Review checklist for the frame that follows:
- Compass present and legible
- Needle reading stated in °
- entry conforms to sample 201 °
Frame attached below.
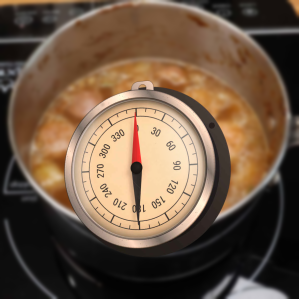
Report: 0 °
